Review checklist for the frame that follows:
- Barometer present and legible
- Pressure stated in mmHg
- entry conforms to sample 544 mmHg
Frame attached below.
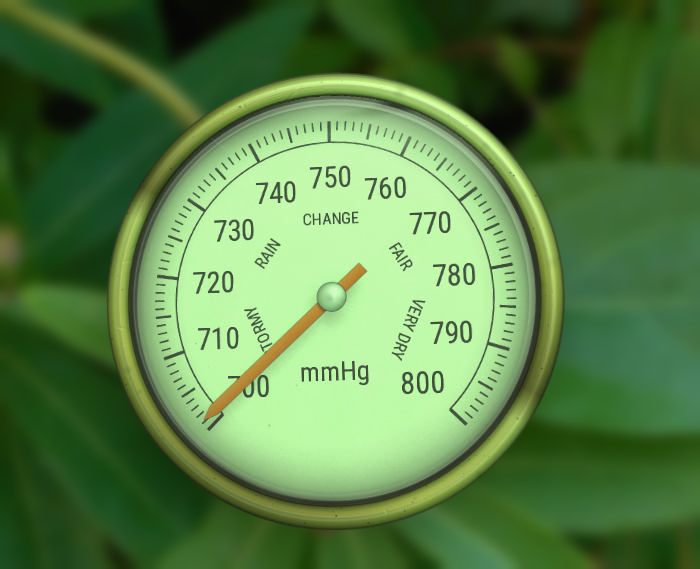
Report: 701 mmHg
